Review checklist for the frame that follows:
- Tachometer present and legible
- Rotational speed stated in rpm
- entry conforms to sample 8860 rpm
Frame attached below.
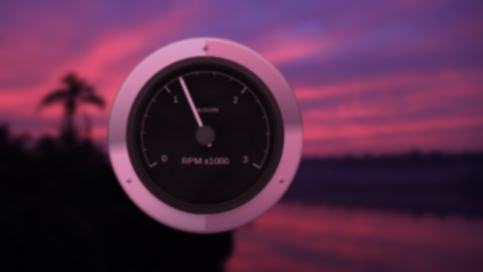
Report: 1200 rpm
